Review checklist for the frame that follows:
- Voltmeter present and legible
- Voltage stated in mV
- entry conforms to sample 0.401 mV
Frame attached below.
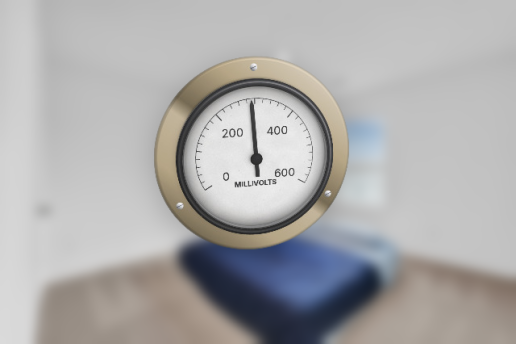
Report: 290 mV
